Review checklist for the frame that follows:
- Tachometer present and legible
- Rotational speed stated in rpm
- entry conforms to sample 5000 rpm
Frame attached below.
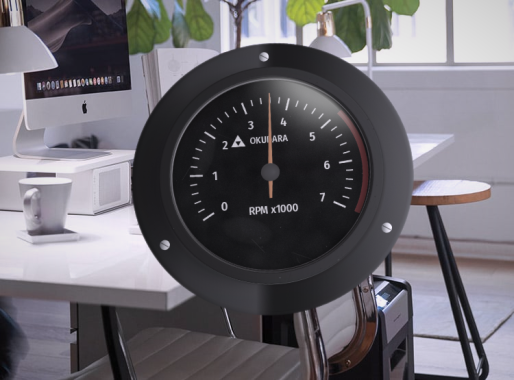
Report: 3600 rpm
